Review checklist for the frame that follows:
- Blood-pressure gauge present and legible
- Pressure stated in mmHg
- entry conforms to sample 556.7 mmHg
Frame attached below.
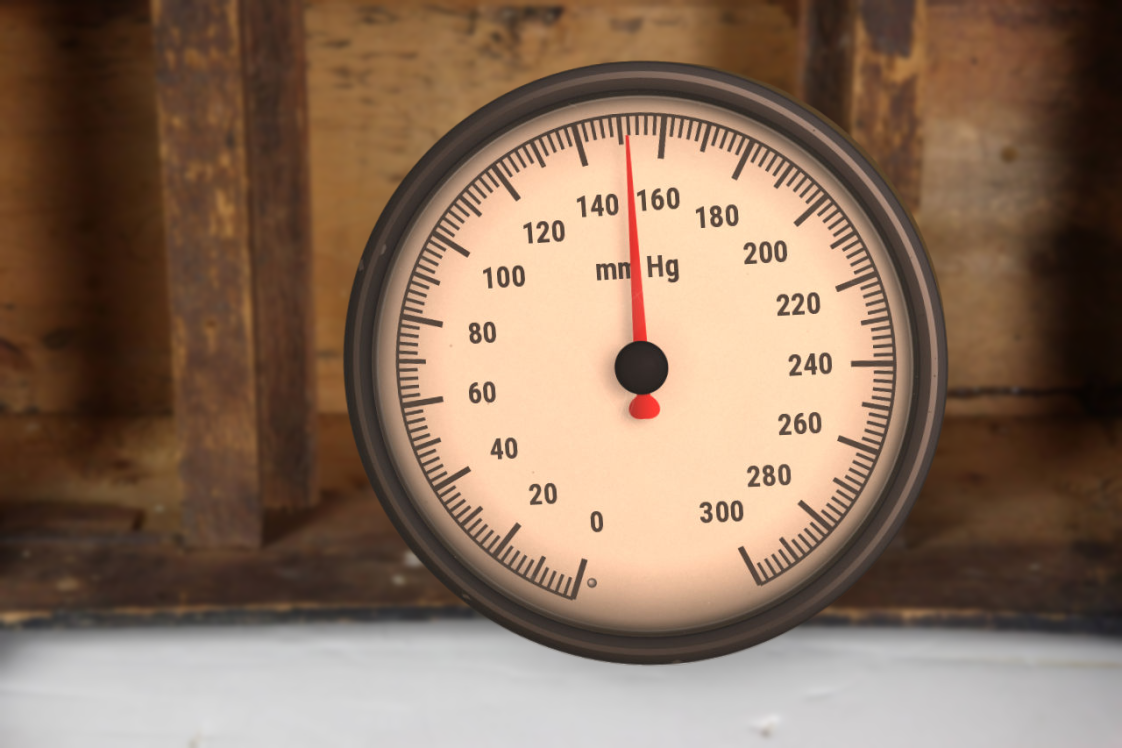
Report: 152 mmHg
